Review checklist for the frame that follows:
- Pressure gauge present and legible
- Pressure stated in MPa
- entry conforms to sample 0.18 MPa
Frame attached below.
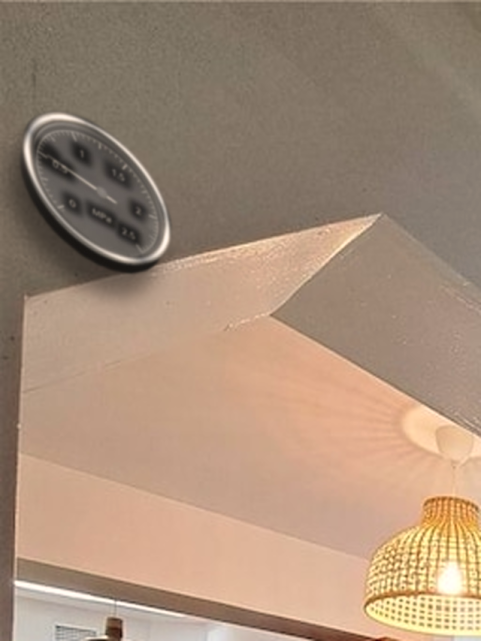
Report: 0.5 MPa
